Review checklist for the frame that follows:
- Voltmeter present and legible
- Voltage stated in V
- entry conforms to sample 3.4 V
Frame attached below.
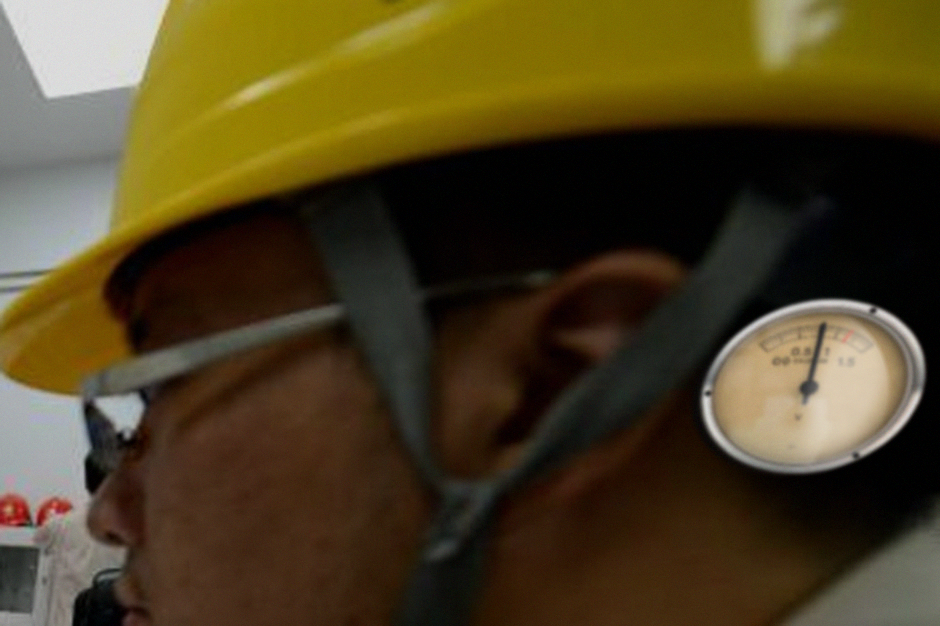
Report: 0.75 V
